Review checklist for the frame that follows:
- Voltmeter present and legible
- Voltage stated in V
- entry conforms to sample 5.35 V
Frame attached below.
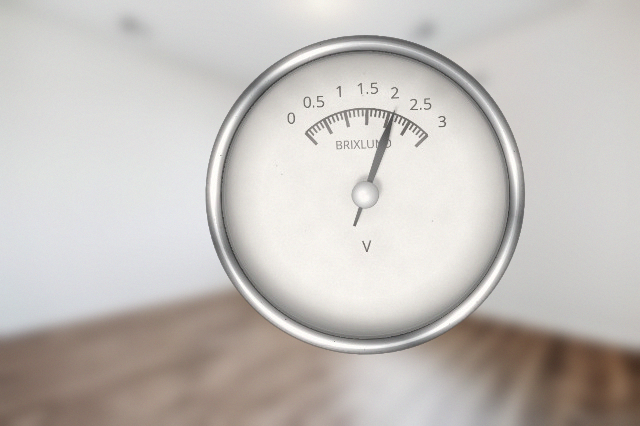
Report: 2.1 V
